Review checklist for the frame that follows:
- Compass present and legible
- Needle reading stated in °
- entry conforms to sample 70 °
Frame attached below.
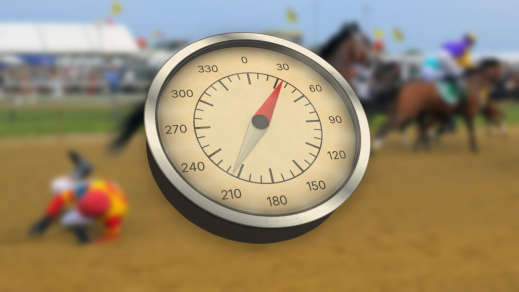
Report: 35 °
